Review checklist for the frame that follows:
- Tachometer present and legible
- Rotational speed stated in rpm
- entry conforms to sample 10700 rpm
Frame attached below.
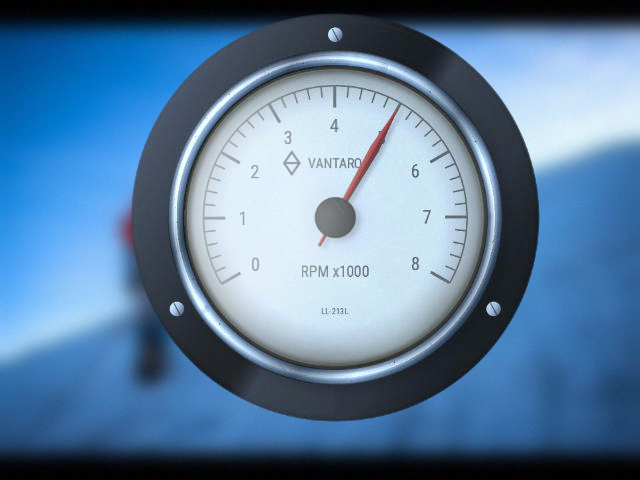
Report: 5000 rpm
